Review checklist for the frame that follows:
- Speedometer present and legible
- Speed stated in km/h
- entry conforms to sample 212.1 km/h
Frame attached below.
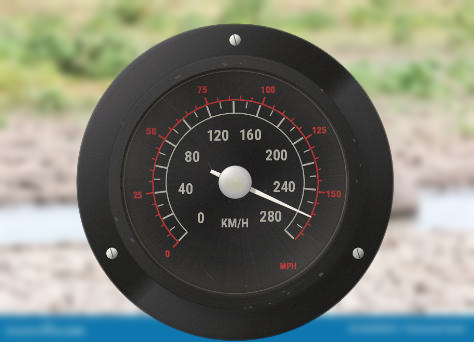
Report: 260 km/h
